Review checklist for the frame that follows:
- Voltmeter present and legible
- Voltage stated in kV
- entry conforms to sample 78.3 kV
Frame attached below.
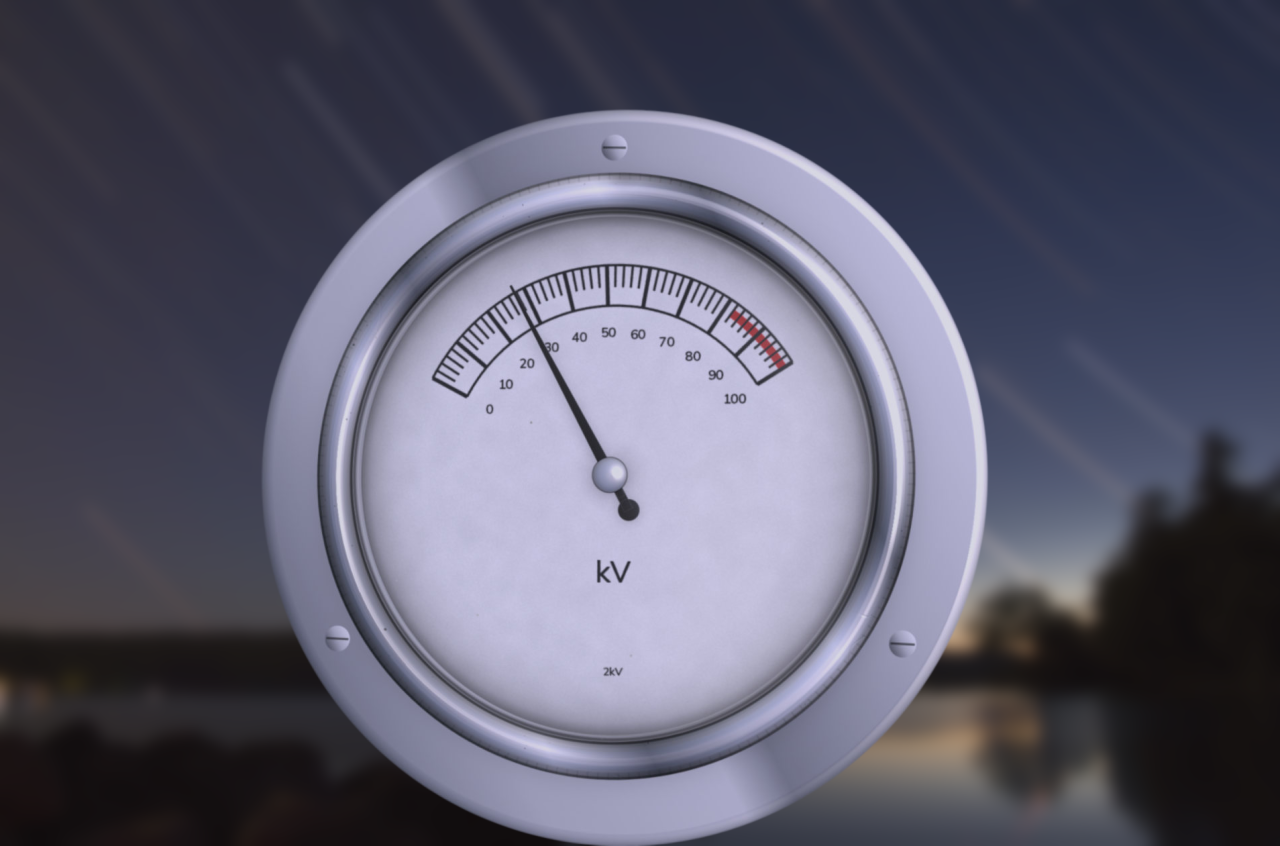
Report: 28 kV
